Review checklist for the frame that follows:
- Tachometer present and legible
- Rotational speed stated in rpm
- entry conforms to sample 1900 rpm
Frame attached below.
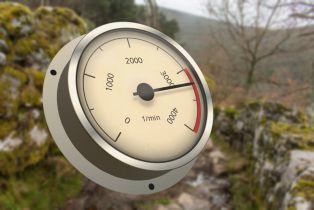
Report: 3250 rpm
